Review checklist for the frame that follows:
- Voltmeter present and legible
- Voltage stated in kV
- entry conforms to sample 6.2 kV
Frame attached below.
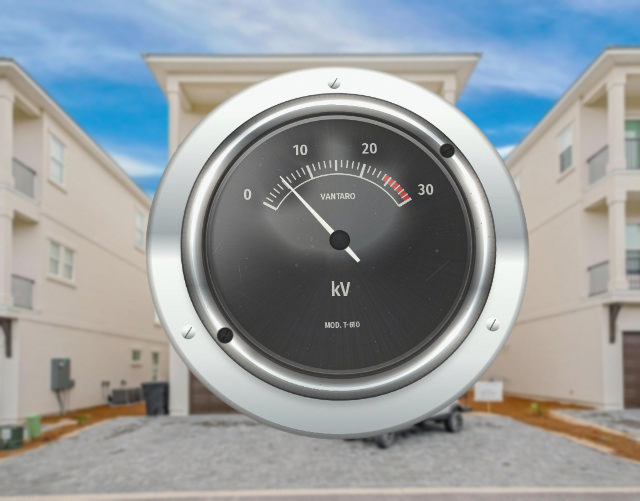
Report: 5 kV
